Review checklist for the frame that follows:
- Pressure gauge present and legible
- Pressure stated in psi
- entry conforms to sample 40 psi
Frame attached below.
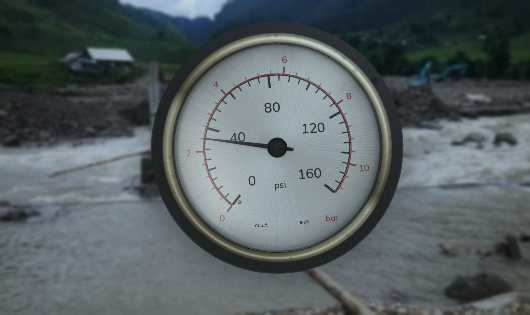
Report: 35 psi
